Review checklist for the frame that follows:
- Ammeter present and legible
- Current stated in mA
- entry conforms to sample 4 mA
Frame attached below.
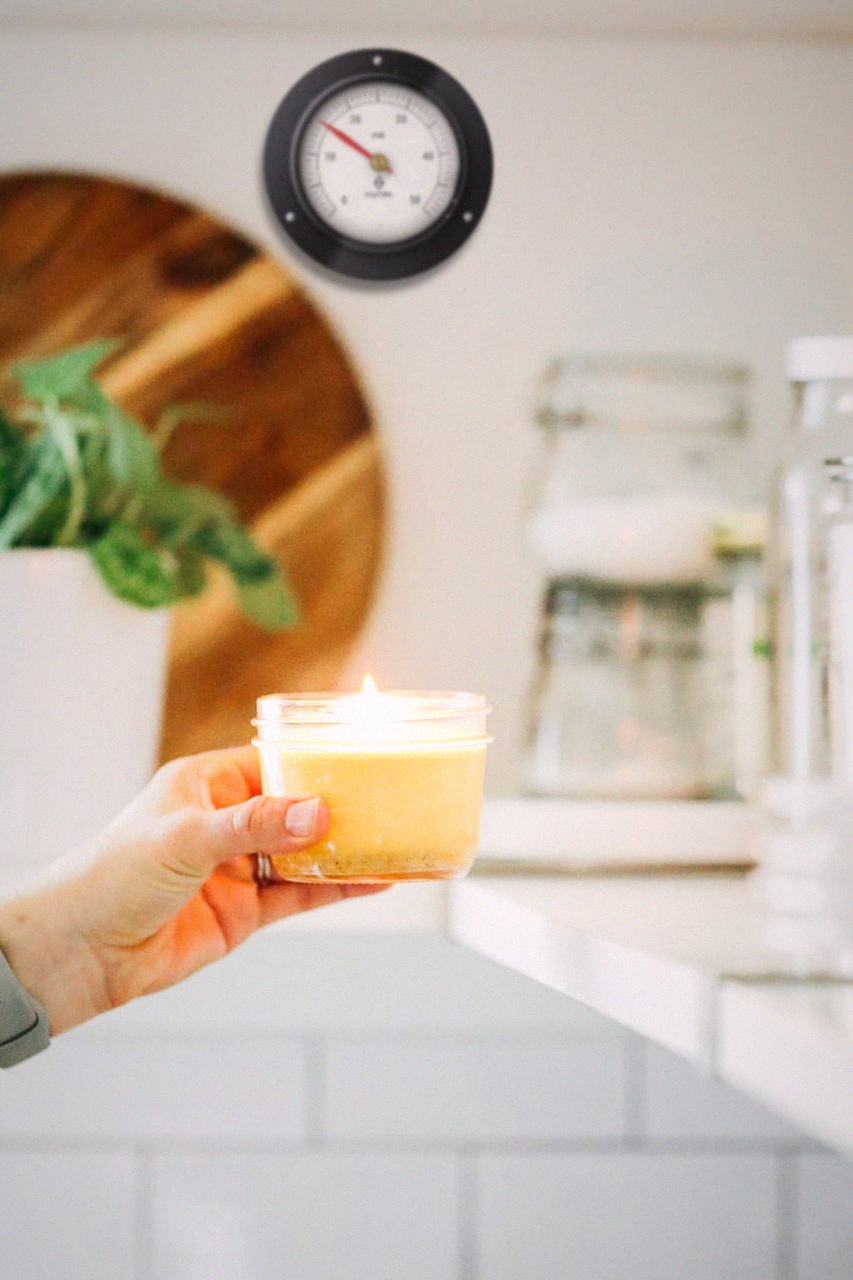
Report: 15 mA
